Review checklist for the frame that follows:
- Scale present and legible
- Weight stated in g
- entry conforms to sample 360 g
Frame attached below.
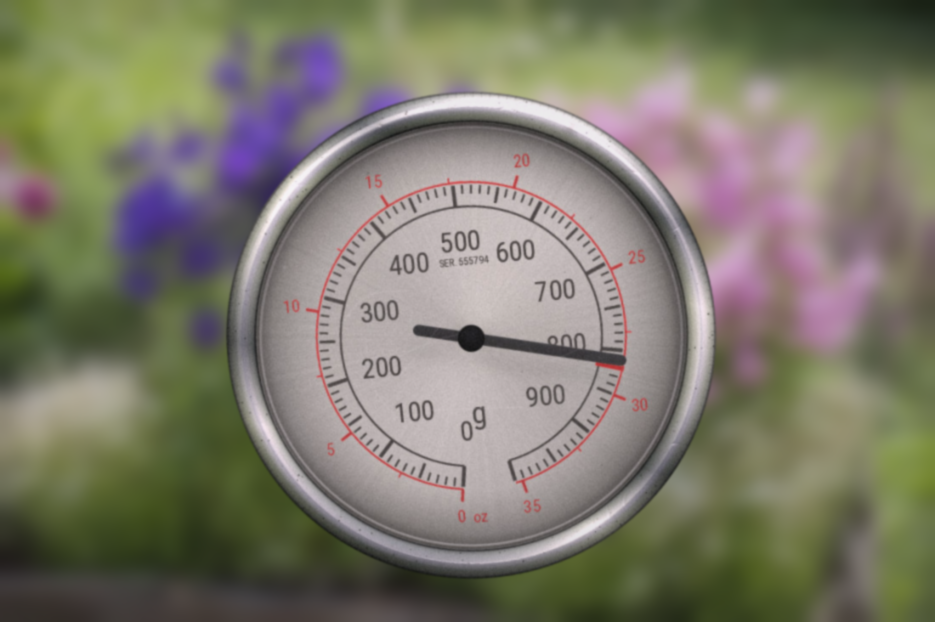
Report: 810 g
